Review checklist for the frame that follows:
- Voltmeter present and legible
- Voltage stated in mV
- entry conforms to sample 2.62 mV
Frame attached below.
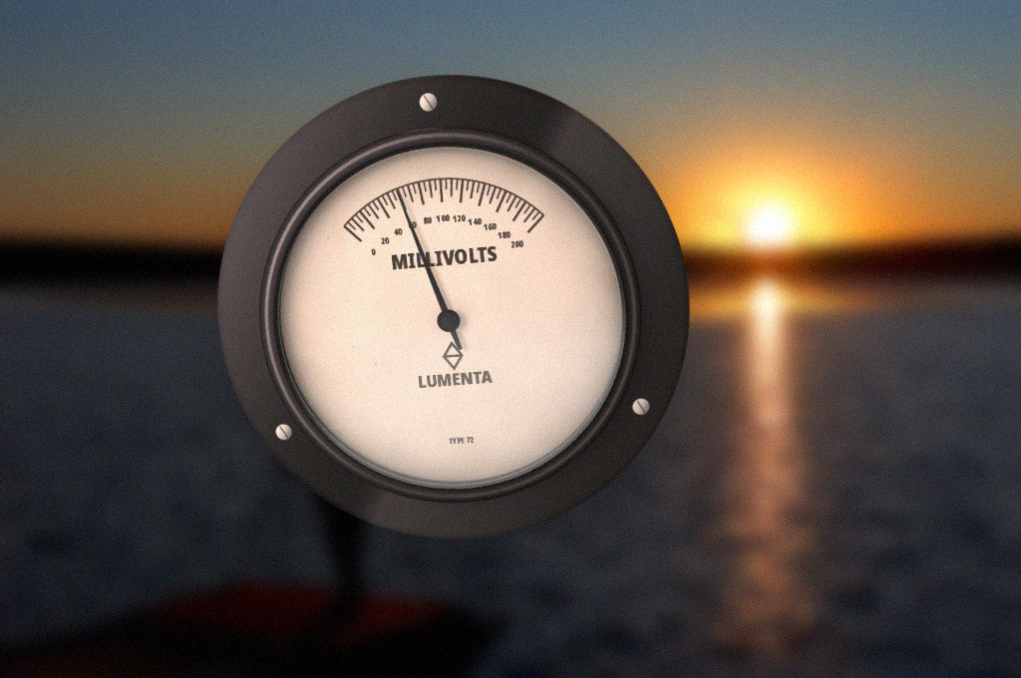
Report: 60 mV
